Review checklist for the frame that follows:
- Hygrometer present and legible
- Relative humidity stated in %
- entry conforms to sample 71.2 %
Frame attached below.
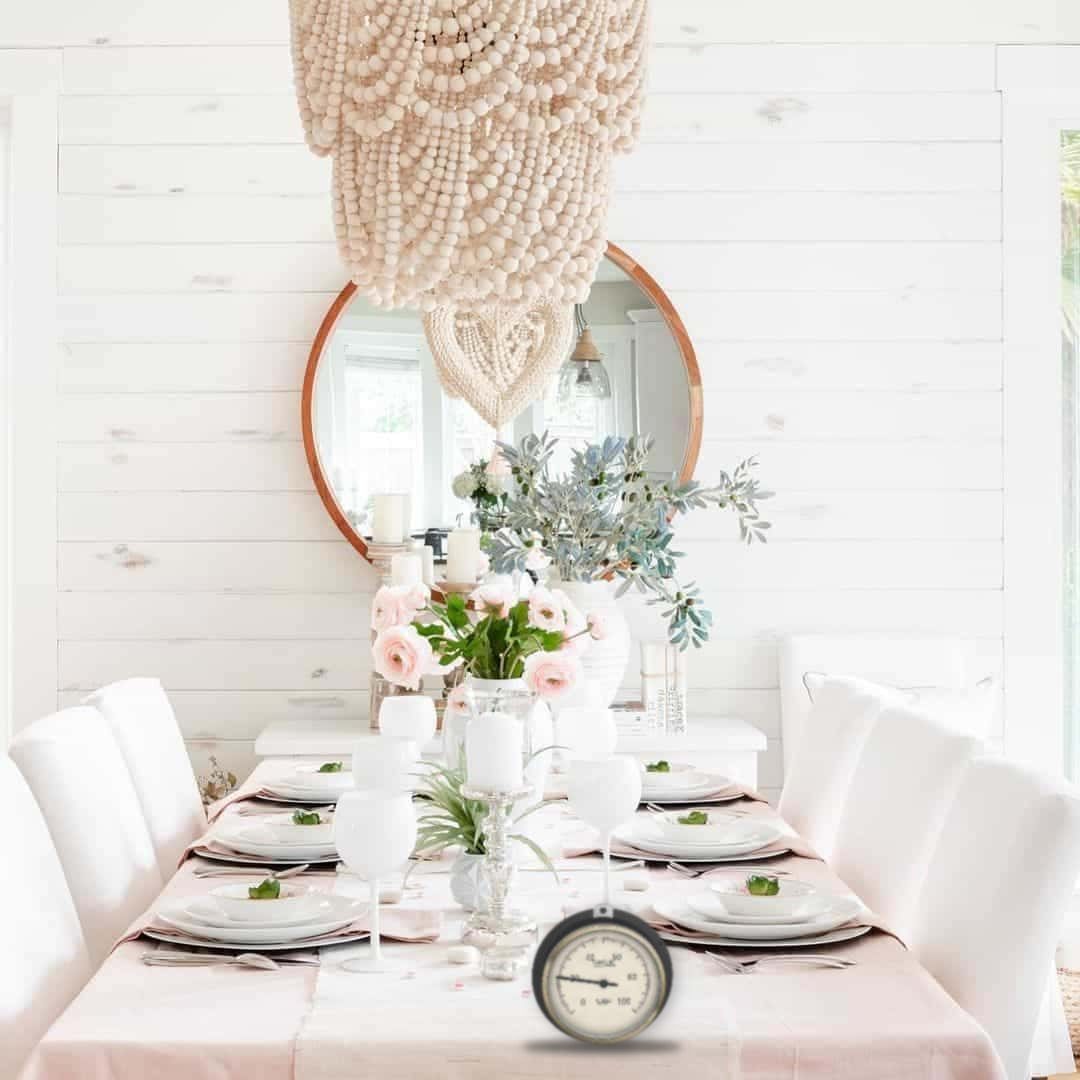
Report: 20 %
